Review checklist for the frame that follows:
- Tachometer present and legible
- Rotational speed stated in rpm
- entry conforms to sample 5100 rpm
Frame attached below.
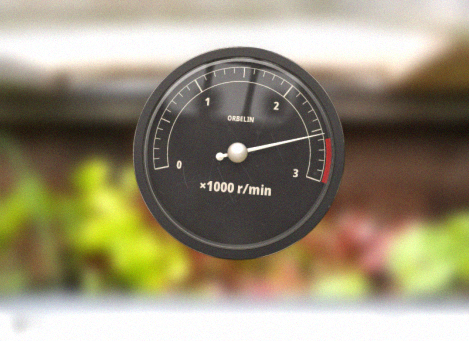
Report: 2550 rpm
